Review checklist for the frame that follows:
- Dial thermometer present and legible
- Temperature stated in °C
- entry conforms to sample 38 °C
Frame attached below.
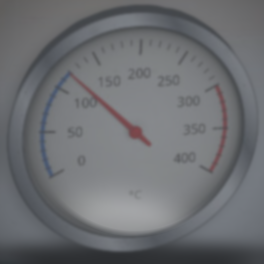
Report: 120 °C
